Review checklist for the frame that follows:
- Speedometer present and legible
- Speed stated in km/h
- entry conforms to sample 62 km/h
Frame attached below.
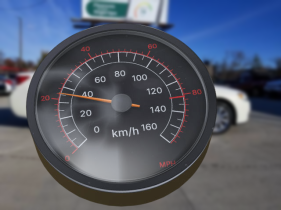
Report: 35 km/h
